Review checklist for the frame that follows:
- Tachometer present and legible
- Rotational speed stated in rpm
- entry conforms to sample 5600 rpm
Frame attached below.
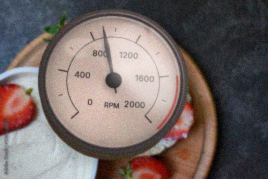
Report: 900 rpm
